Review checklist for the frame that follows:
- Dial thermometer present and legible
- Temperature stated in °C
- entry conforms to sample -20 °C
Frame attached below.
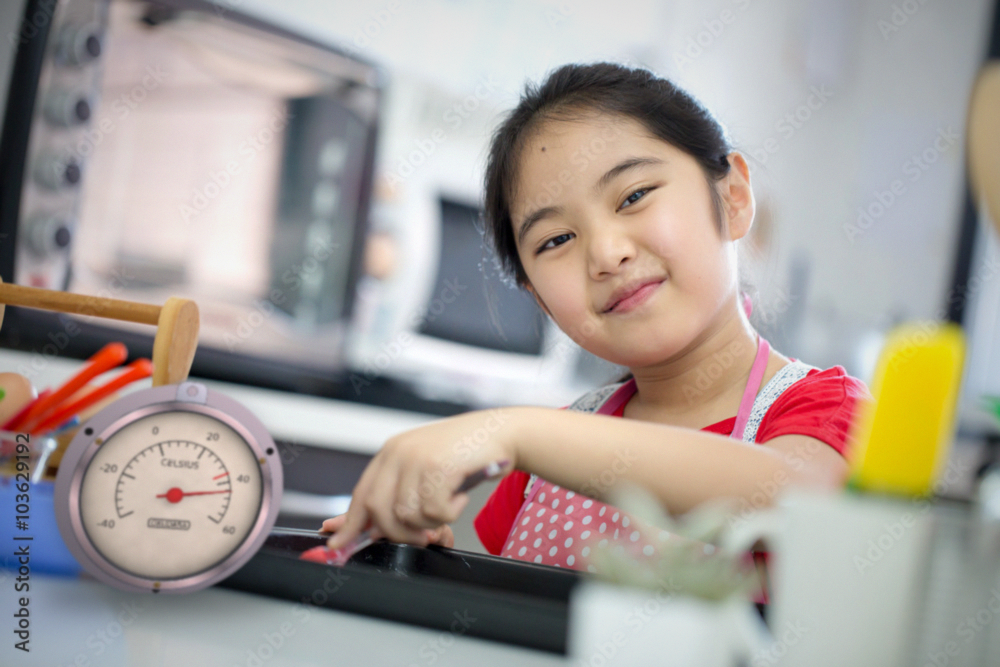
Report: 44 °C
